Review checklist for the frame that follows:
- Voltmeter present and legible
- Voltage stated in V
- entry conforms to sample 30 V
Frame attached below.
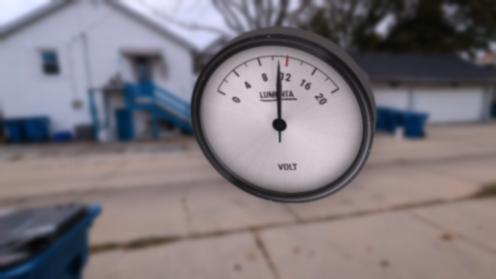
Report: 11 V
